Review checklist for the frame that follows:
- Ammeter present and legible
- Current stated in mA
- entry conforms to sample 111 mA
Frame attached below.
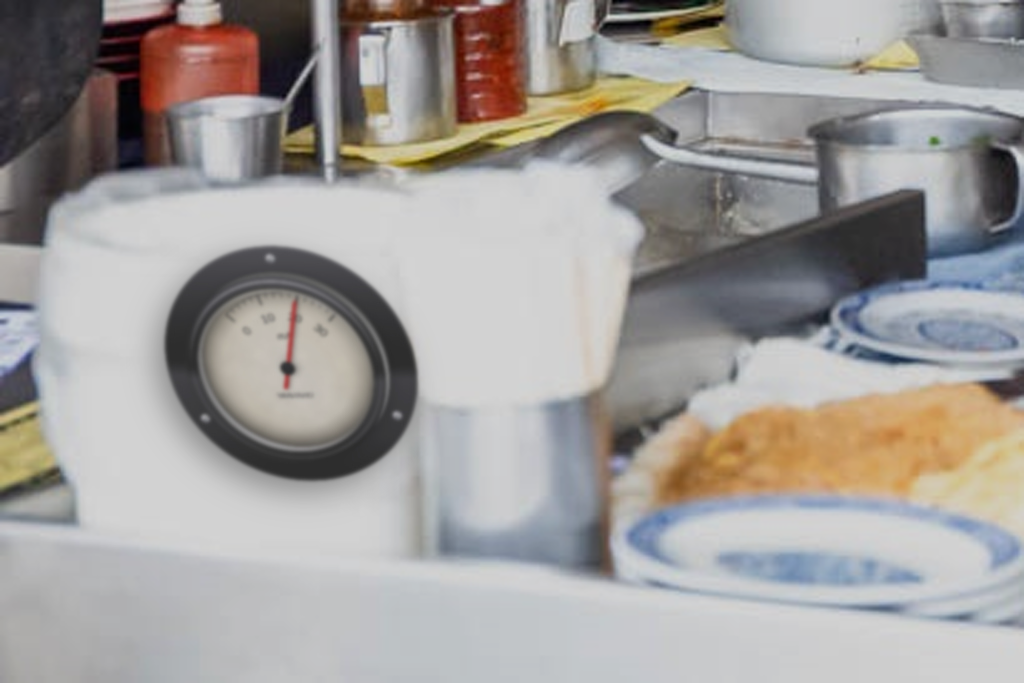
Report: 20 mA
